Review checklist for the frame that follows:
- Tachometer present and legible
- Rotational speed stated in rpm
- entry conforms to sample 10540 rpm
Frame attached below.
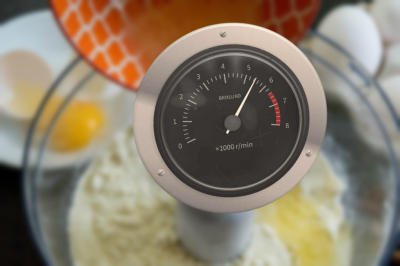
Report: 5400 rpm
